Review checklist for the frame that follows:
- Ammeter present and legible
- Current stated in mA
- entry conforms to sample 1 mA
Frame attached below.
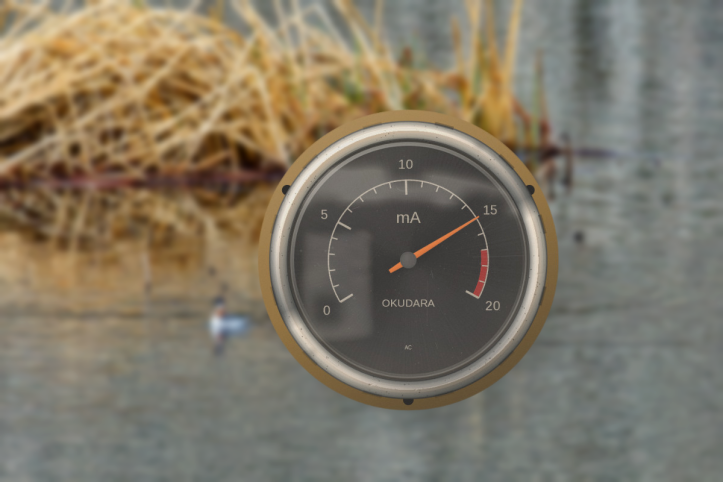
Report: 15 mA
